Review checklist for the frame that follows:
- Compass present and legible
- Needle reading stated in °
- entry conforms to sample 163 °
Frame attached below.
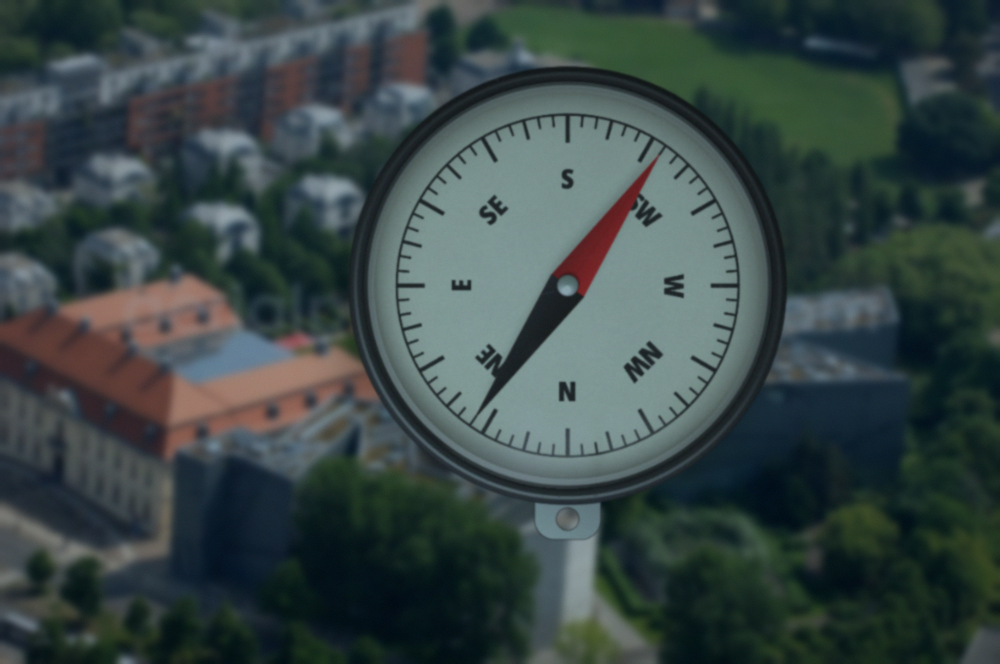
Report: 215 °
